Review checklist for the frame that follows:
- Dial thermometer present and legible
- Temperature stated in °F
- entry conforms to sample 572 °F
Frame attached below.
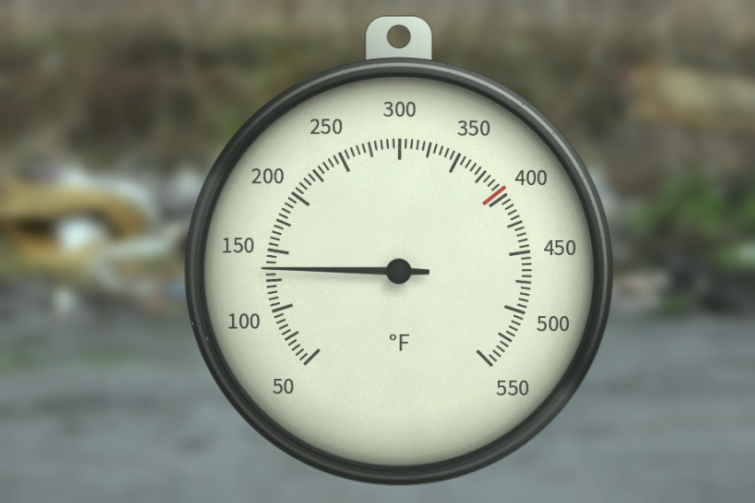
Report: 135 °F
